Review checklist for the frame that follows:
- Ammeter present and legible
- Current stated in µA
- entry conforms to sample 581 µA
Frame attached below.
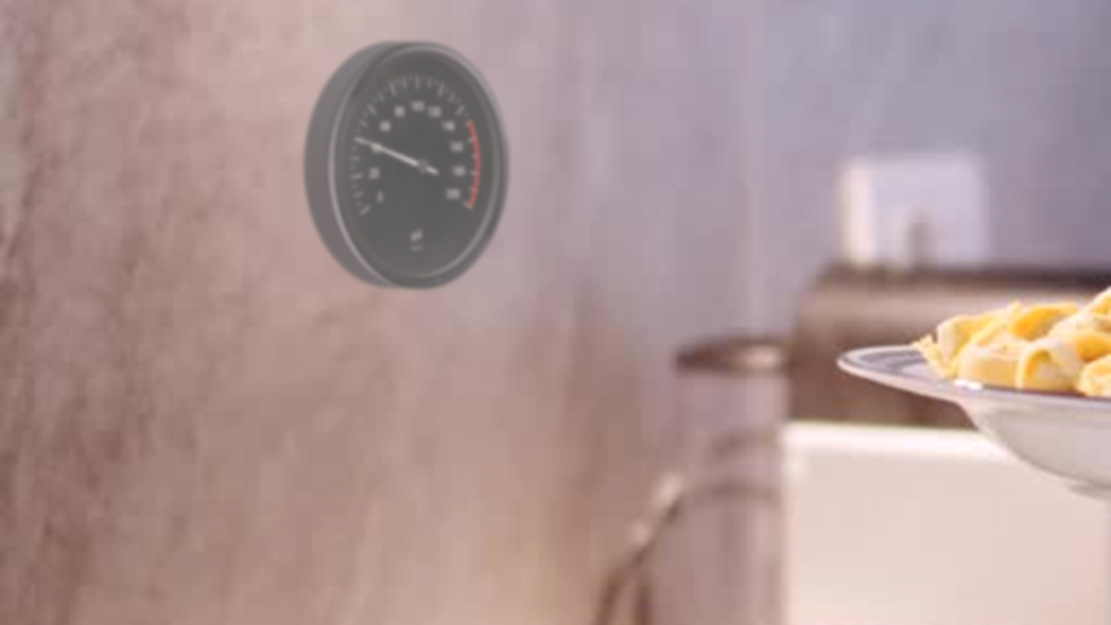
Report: 40 µA
